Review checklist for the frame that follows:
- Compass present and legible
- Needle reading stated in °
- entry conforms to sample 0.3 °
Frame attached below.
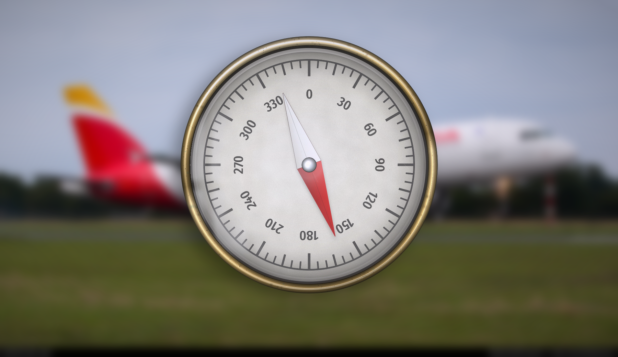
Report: 160 °
